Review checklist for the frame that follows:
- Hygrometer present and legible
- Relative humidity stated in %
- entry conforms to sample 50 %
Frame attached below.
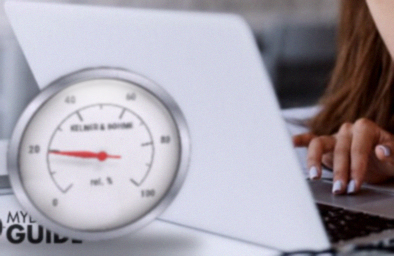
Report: 20 %
